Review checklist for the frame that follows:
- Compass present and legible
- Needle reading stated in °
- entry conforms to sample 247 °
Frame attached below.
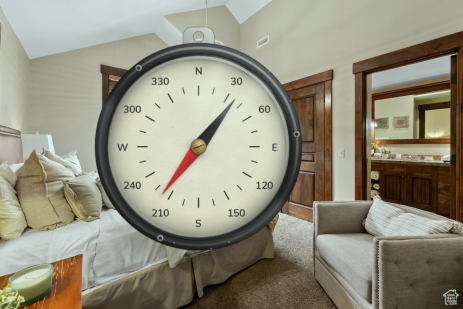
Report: 217.5 °
